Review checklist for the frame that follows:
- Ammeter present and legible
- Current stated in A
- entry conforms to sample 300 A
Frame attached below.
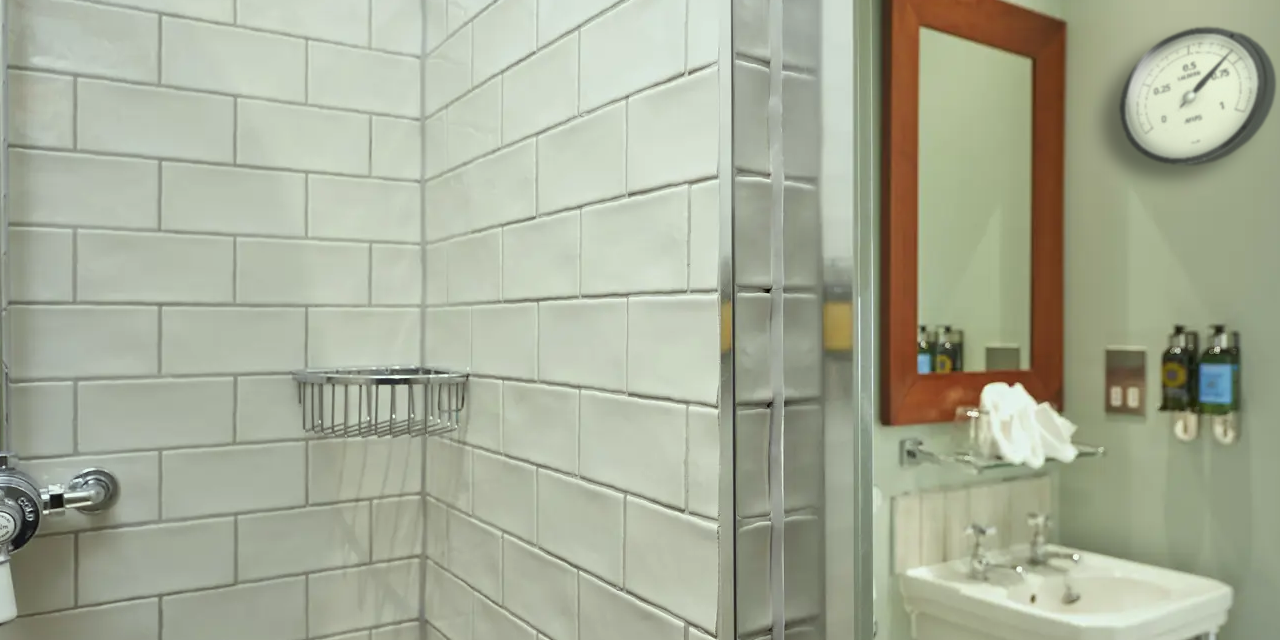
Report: 0.7 A
